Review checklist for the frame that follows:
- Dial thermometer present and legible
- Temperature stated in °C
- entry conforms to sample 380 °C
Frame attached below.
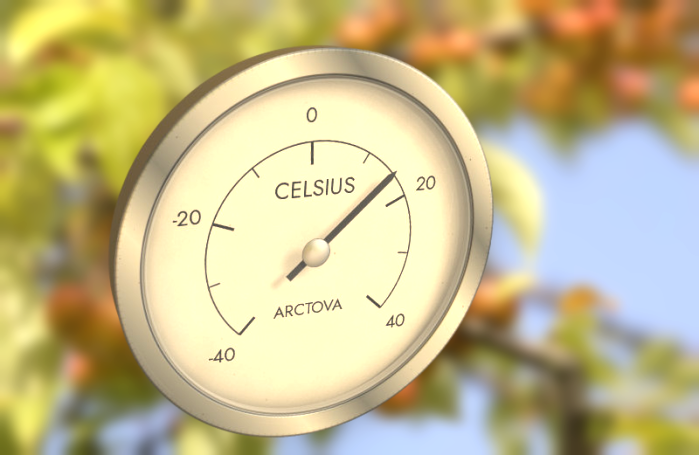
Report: 15 °C
